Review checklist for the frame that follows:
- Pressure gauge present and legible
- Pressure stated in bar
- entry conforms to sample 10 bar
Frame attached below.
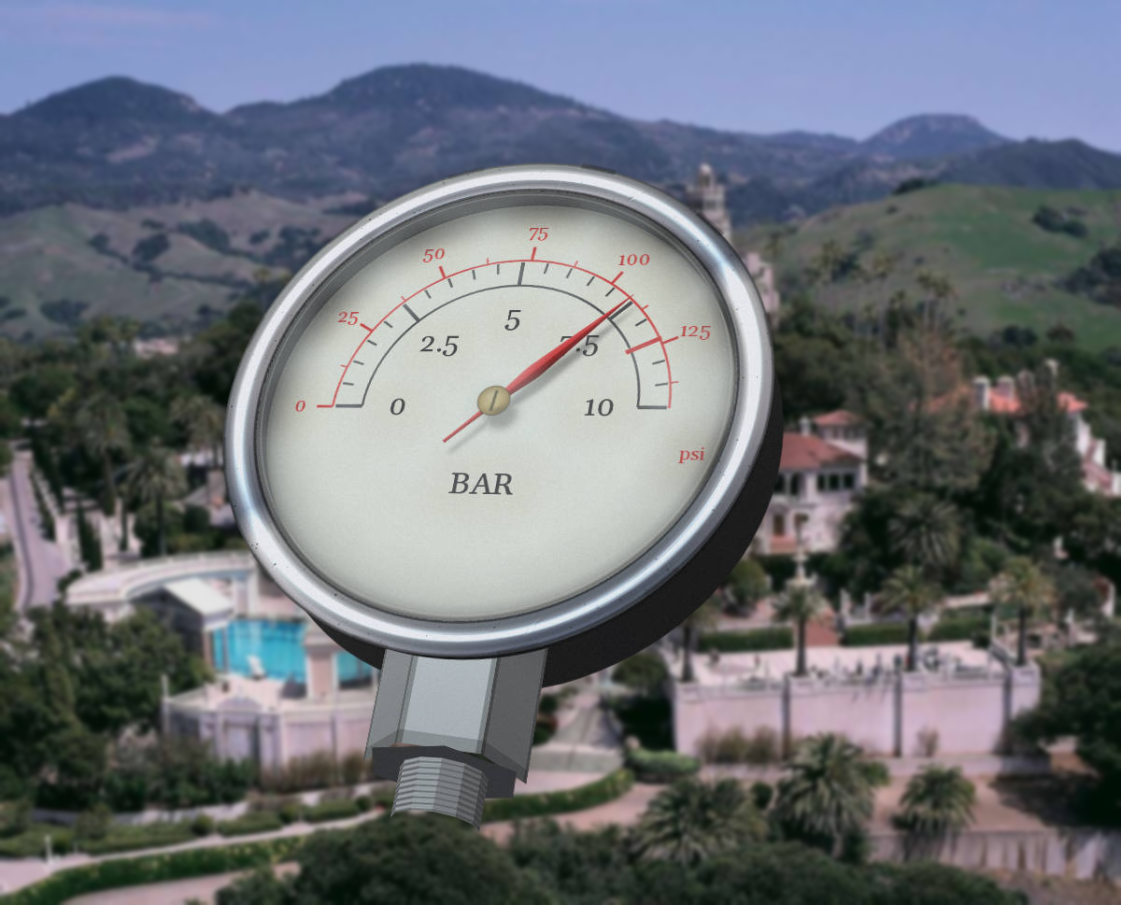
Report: 7.5 bar
